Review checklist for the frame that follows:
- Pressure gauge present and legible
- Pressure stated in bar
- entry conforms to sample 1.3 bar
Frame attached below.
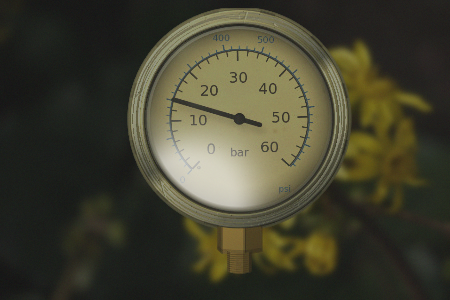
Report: 14 bar
